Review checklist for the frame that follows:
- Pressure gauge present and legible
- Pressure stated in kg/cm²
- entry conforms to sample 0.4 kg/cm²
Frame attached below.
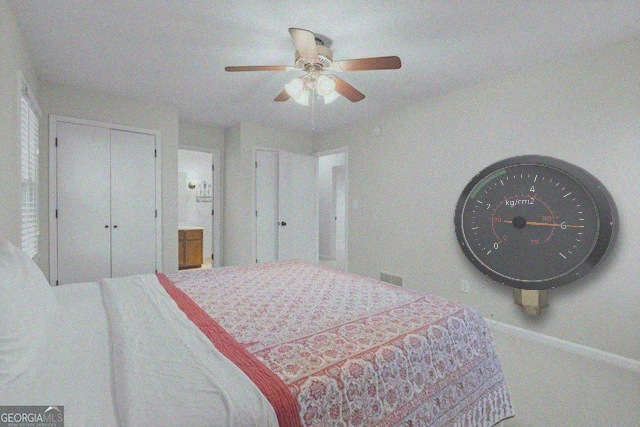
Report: 6 kg/cm²
